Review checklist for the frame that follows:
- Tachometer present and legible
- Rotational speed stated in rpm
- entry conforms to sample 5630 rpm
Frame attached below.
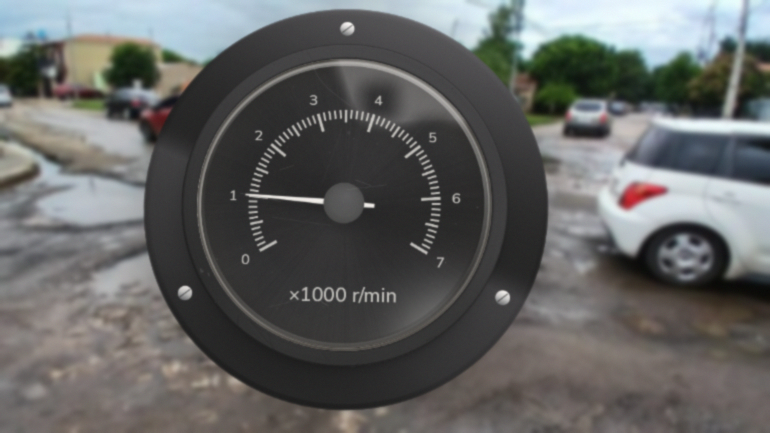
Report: 1000 rpm
